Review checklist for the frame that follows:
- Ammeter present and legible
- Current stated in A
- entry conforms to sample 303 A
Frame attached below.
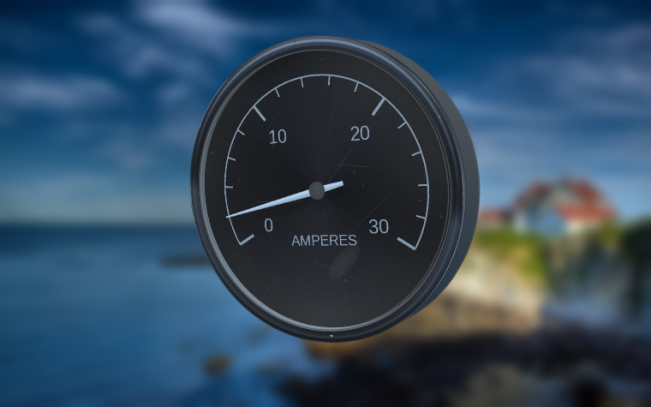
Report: 2 A
